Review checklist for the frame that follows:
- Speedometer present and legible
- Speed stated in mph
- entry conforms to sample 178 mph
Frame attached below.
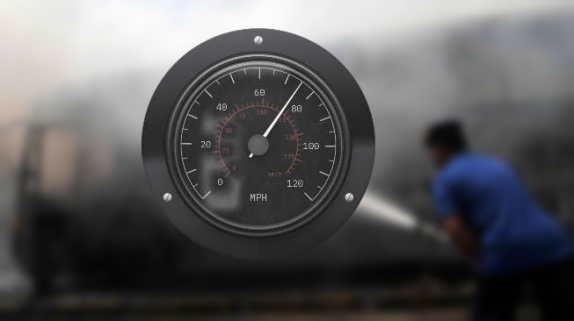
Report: 75 mph
